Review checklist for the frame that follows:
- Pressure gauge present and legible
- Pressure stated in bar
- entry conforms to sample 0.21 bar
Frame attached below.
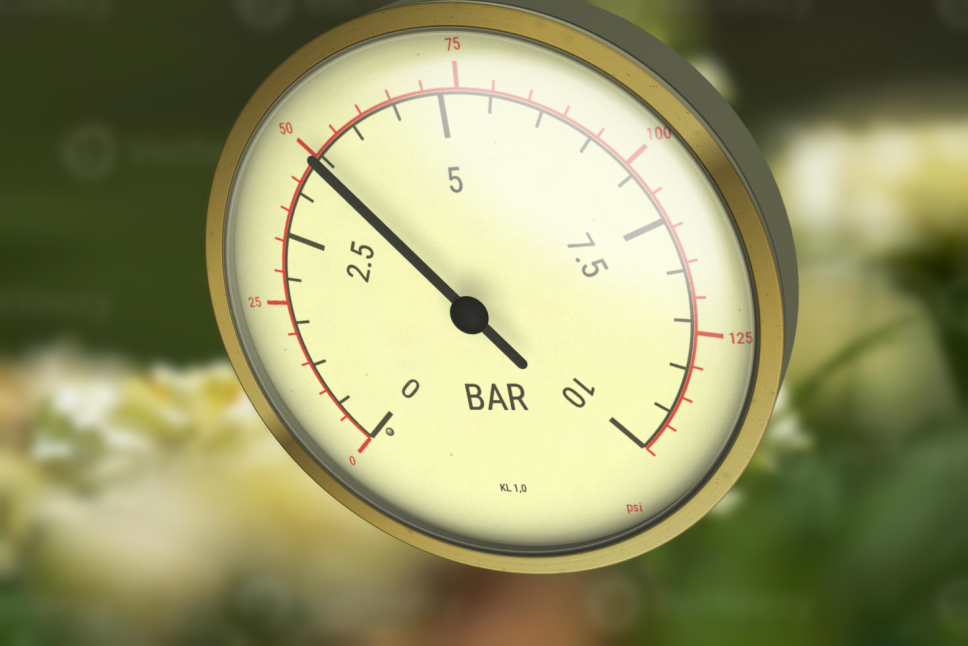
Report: 3.5 bar
